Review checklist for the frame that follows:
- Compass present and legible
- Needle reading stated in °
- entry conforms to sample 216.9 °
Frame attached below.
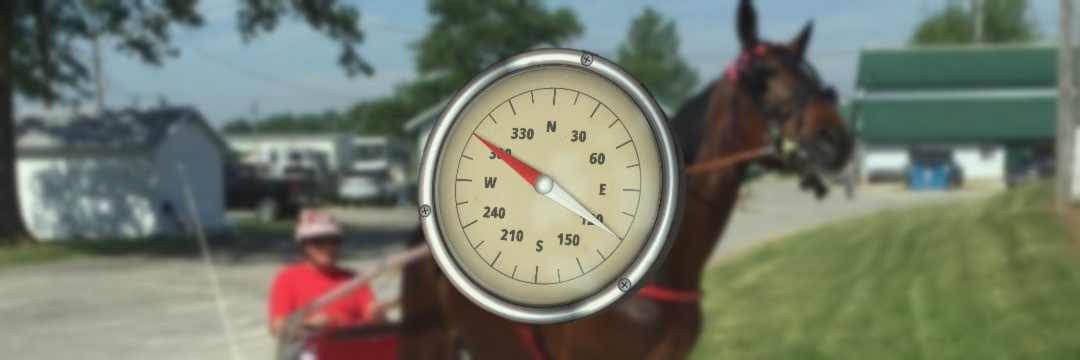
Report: 300 °
